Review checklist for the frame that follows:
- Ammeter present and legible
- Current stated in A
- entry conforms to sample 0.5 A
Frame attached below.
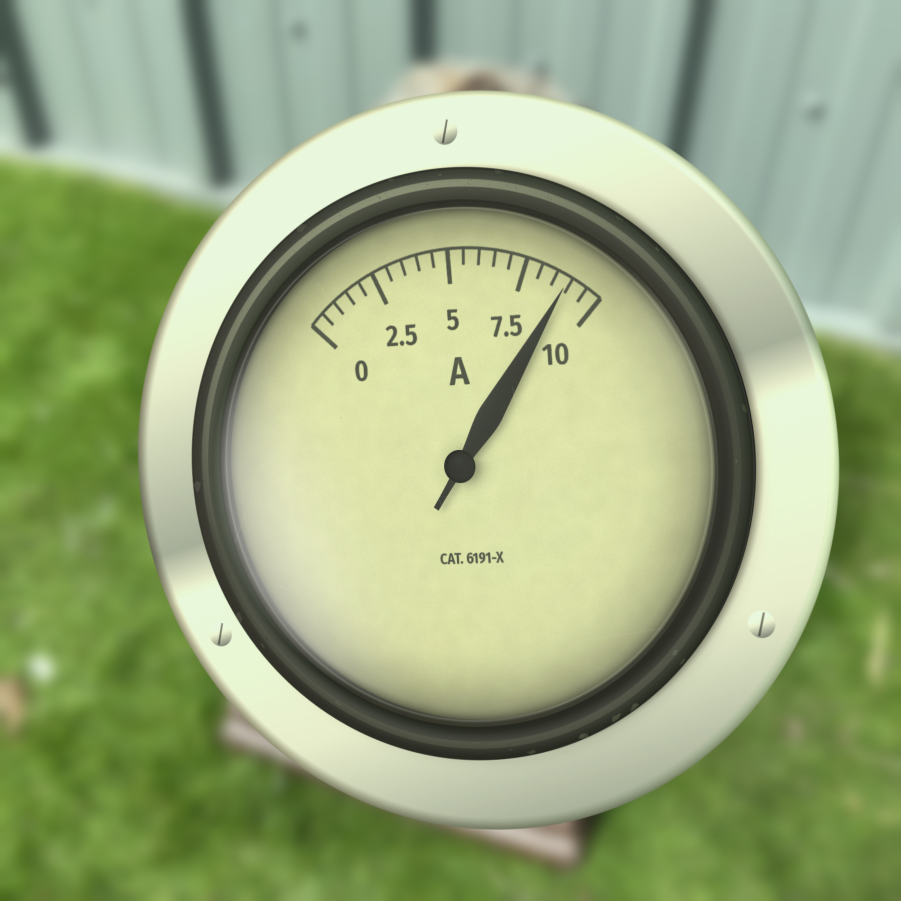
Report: 9 A
